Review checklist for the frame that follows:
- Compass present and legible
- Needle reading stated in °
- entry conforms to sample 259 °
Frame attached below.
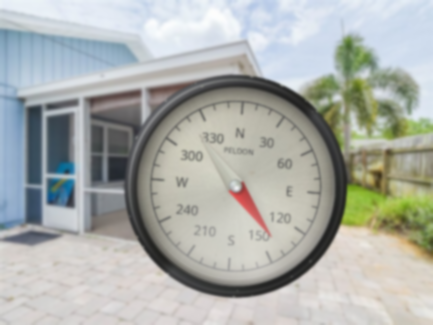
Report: 140 °
